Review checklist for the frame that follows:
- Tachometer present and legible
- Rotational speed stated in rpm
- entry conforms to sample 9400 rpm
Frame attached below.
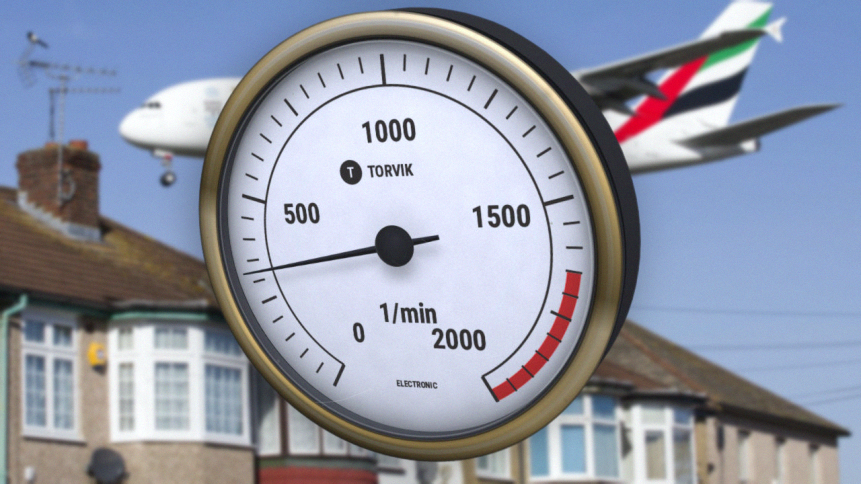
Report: 325 rpm
